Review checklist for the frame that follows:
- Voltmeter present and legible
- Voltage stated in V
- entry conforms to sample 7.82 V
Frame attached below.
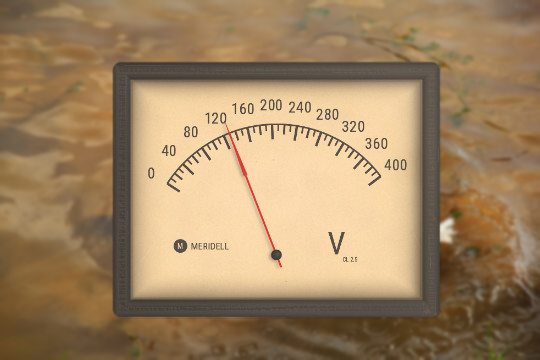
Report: 130 V
